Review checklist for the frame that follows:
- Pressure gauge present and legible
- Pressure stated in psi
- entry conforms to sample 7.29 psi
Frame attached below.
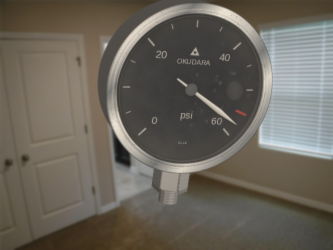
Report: 57.5 psi
